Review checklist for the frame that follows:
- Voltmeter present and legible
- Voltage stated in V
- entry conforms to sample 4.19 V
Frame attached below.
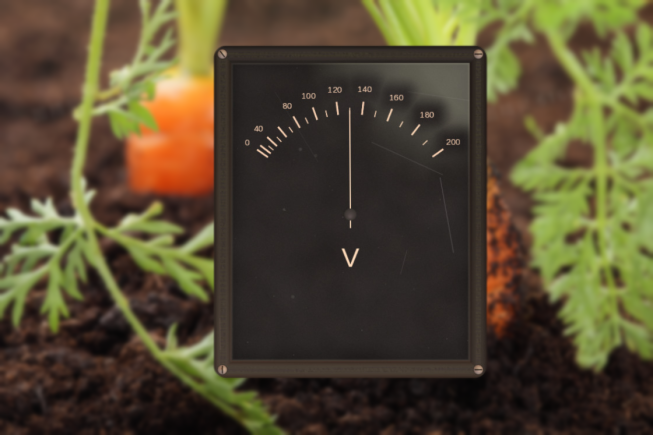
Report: 130 V
